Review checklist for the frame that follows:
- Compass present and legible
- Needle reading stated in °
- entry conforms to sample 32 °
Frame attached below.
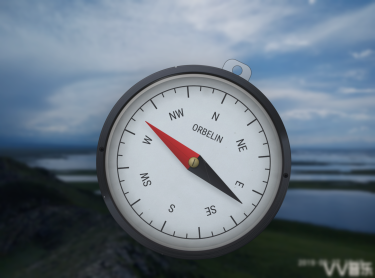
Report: 285 °
